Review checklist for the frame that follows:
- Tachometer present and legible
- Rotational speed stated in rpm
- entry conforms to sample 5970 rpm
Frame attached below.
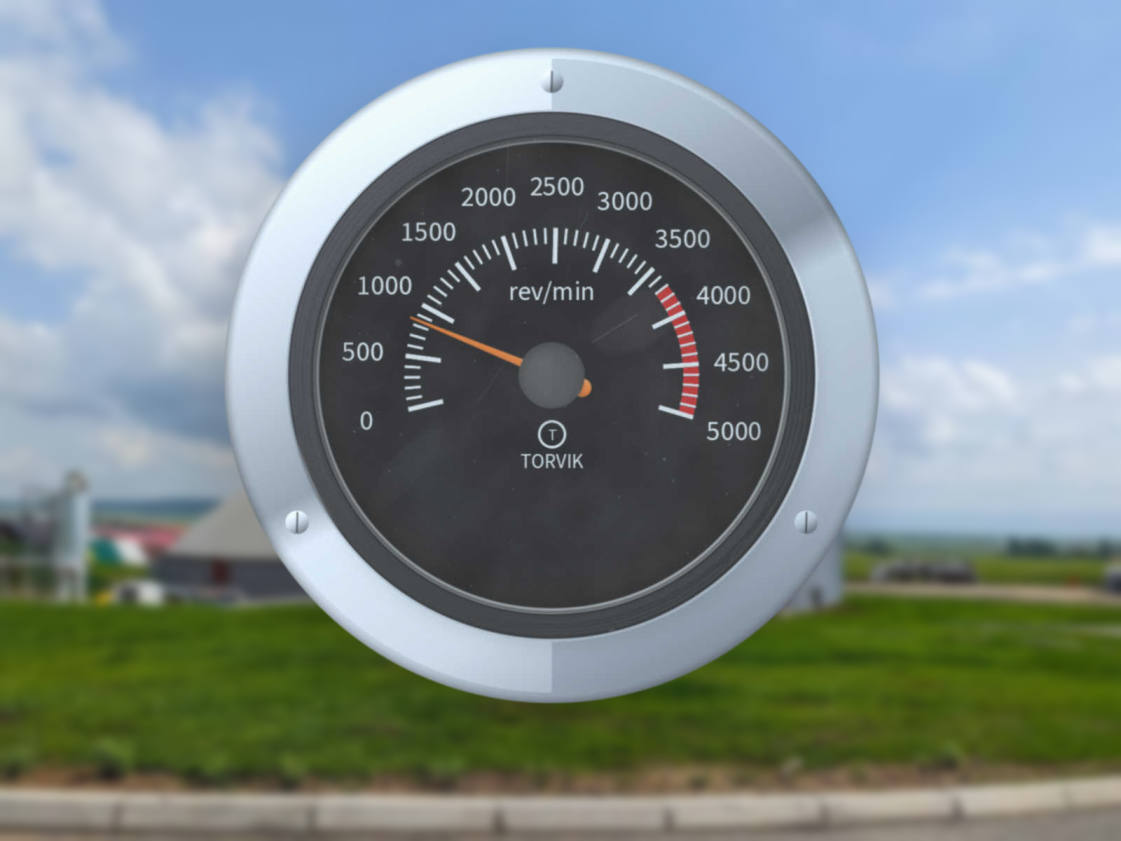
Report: 850 rpm
